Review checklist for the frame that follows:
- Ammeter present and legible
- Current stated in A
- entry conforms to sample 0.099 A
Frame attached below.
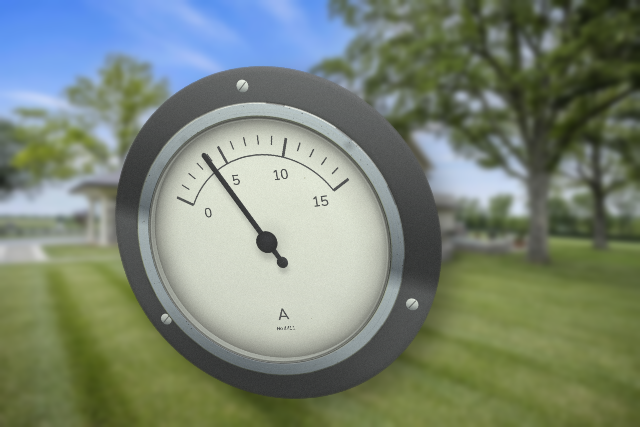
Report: 4 A
